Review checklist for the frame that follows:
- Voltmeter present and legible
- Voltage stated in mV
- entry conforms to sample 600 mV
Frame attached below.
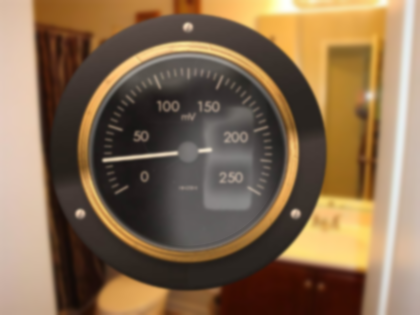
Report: 25 mV
